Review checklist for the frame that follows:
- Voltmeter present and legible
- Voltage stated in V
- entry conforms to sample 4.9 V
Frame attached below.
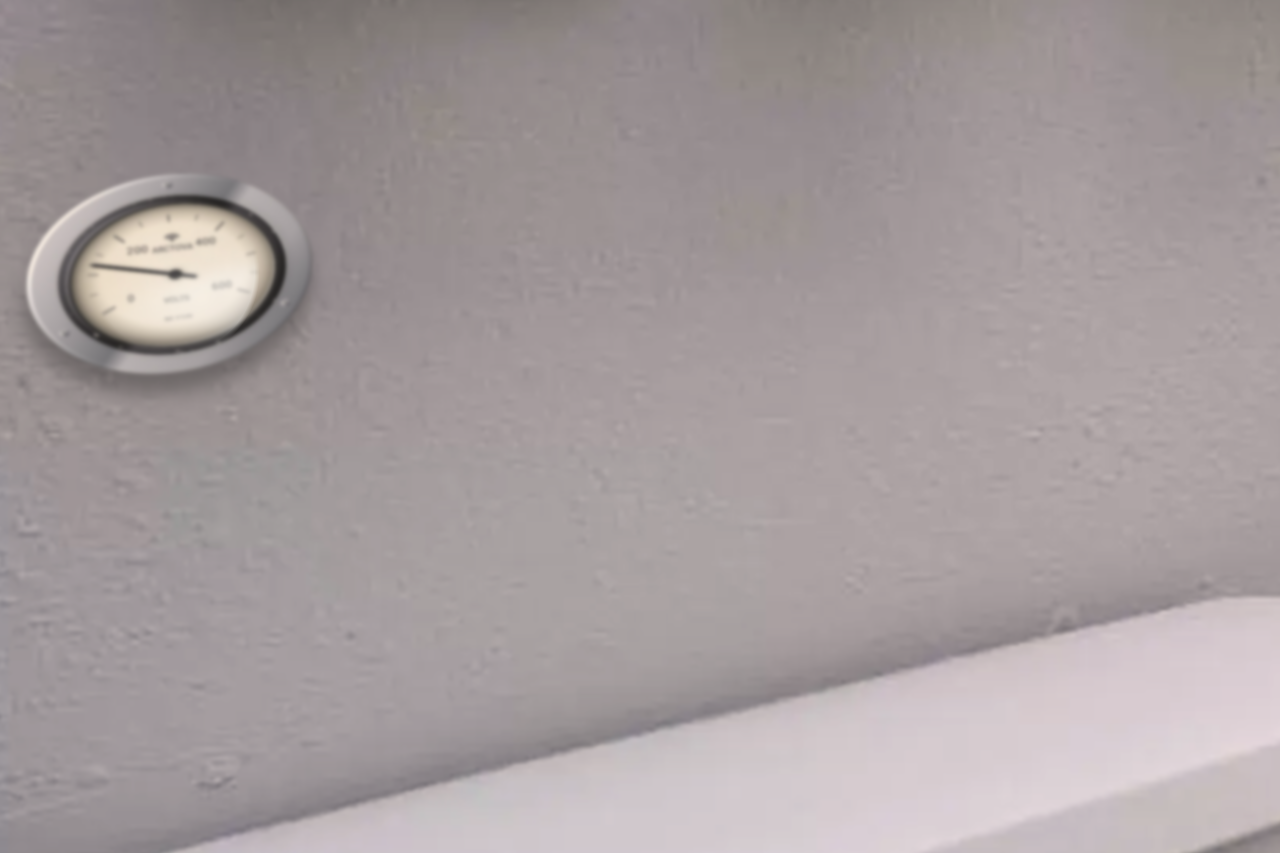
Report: 125 V
